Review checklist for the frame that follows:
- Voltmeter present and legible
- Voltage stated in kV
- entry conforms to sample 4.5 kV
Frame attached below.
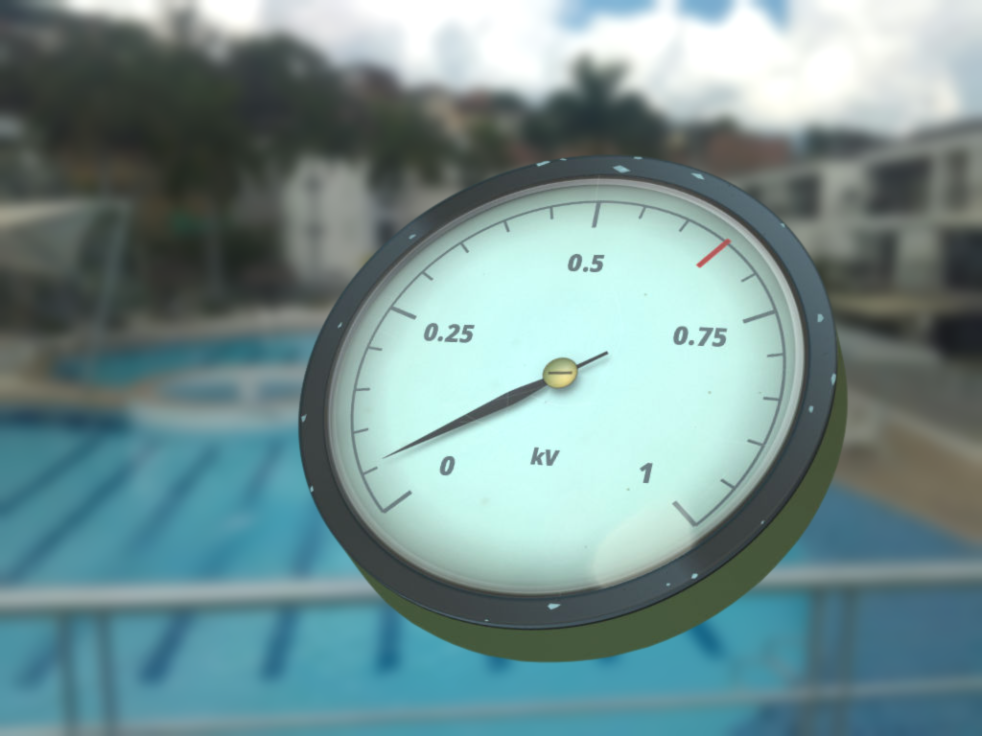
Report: 0.05 kV
